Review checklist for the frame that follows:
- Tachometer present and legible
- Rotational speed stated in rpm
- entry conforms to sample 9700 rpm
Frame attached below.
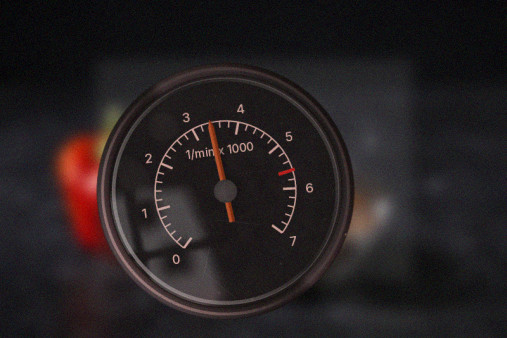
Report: 3400 rpm
